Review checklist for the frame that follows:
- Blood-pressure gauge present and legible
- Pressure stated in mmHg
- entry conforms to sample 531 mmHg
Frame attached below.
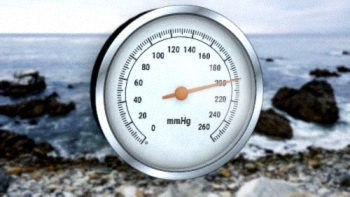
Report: 200 mmHg
